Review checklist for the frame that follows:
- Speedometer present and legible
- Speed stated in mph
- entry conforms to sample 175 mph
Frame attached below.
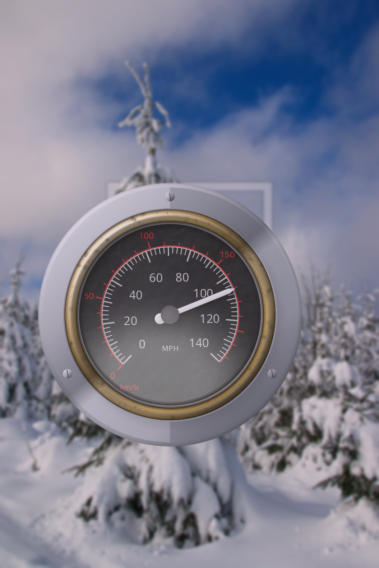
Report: 106 mph
